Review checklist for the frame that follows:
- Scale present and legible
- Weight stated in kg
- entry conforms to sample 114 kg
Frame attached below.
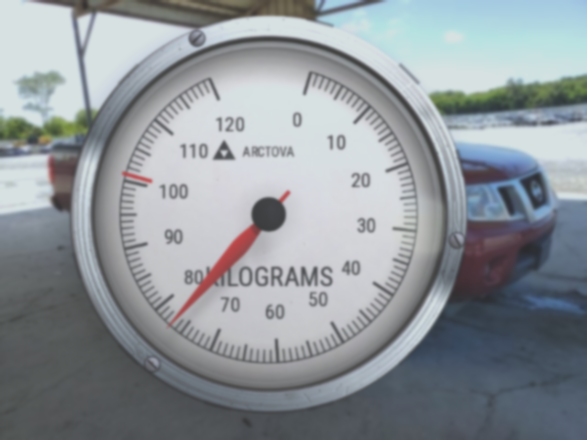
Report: 77 kg
